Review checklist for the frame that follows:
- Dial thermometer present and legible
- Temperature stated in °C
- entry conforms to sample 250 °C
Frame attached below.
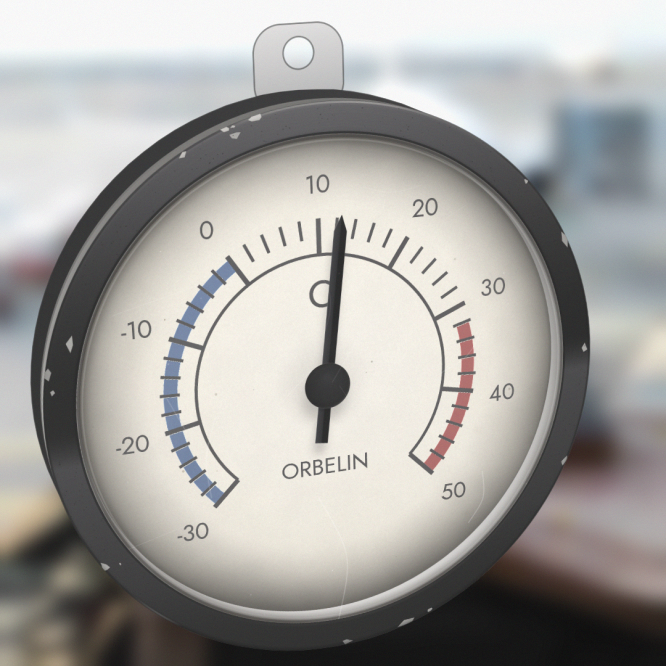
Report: 12 °C
